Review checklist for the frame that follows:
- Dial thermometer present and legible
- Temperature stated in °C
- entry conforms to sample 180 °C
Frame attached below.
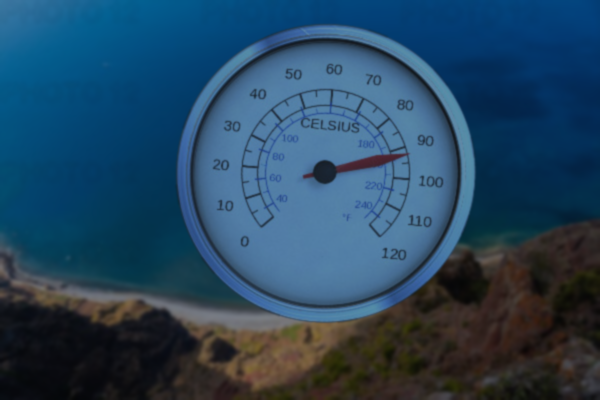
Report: 92.5 °C
